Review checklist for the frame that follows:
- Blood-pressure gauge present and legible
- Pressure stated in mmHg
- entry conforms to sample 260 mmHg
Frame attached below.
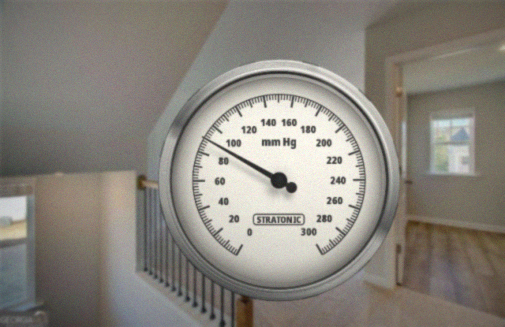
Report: 90 mmHg
